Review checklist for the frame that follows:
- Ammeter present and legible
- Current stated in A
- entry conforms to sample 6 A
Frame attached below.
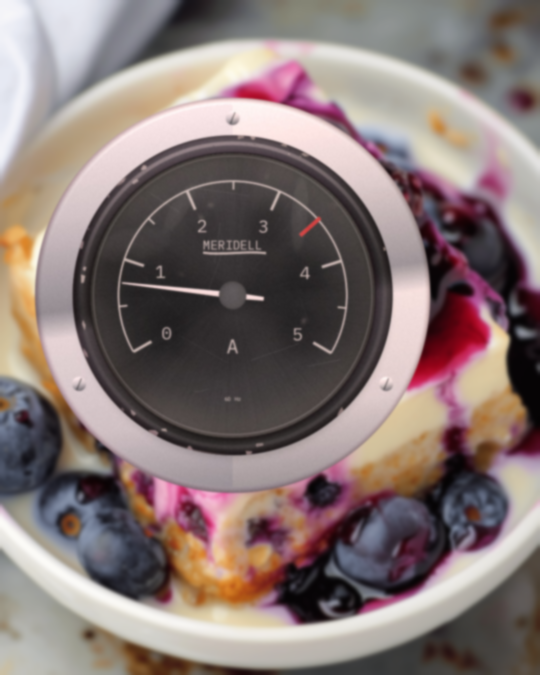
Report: 0.75 A
